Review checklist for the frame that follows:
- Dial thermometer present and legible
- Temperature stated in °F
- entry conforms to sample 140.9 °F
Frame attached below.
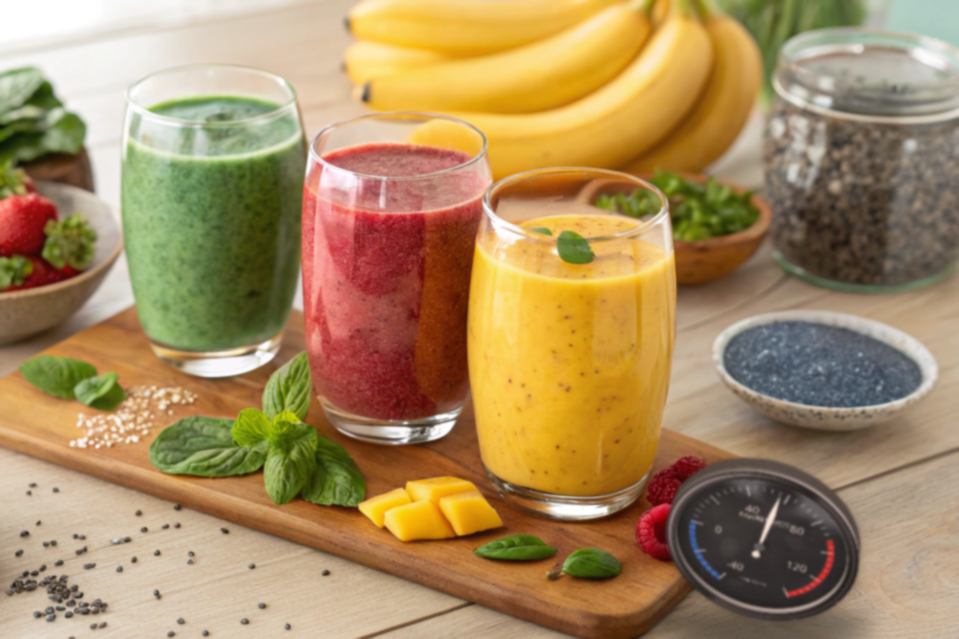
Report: 56 °F
